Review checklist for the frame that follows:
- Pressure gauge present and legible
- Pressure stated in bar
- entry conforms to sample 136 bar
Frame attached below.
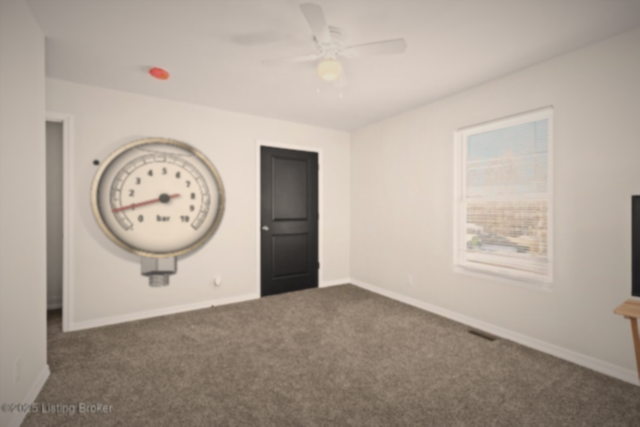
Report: 1 bar
